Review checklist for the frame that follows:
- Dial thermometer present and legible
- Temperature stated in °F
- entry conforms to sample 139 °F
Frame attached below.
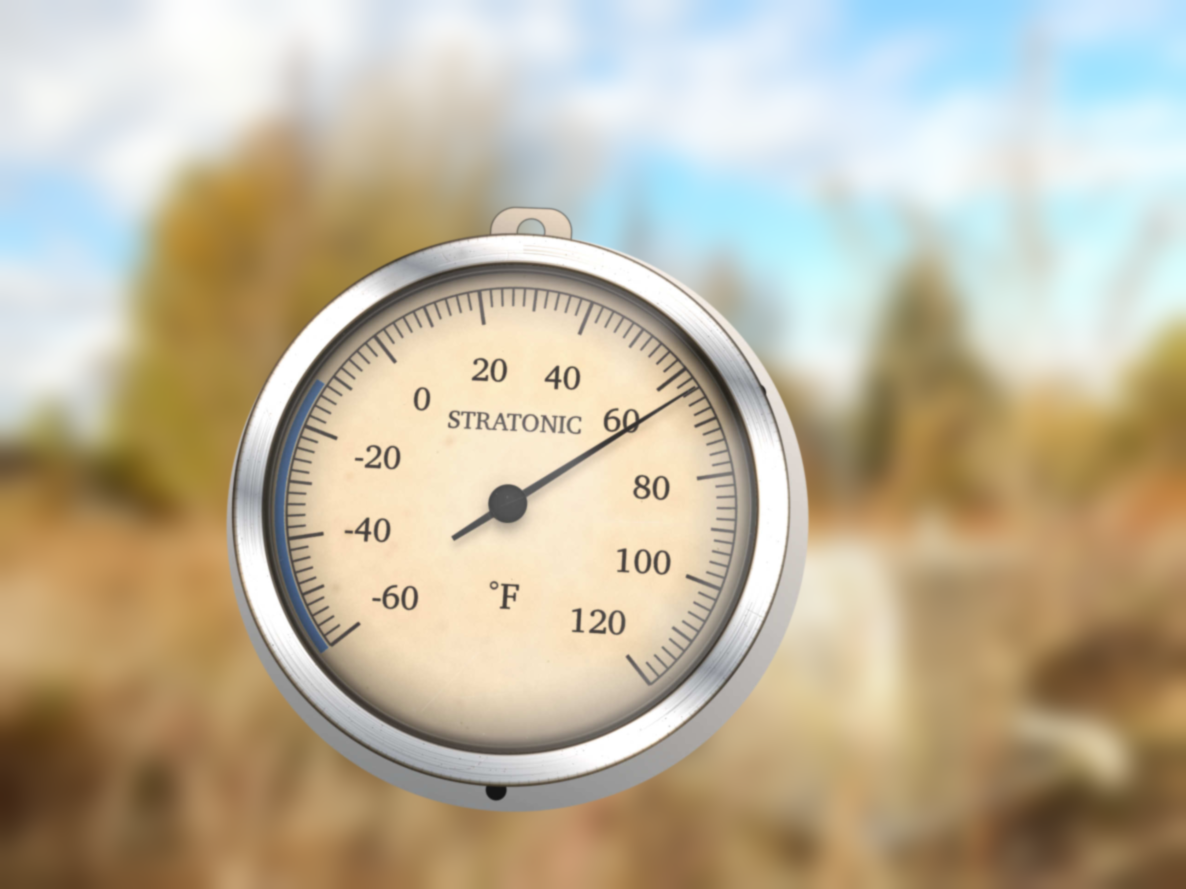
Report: 64 °F
